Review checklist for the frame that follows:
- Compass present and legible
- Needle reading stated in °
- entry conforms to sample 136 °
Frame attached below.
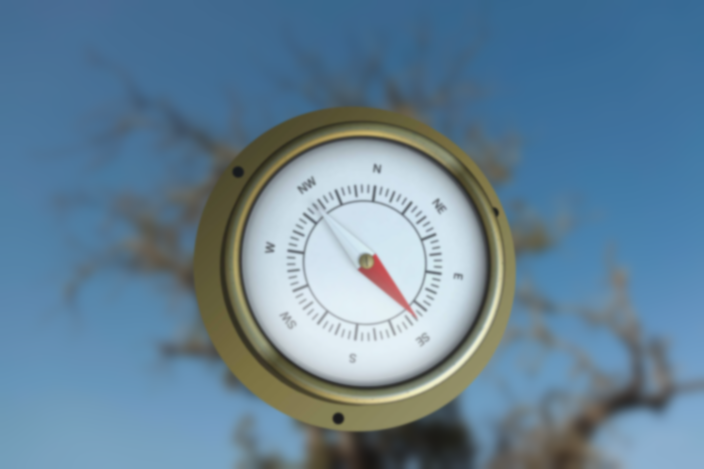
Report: 130 °
